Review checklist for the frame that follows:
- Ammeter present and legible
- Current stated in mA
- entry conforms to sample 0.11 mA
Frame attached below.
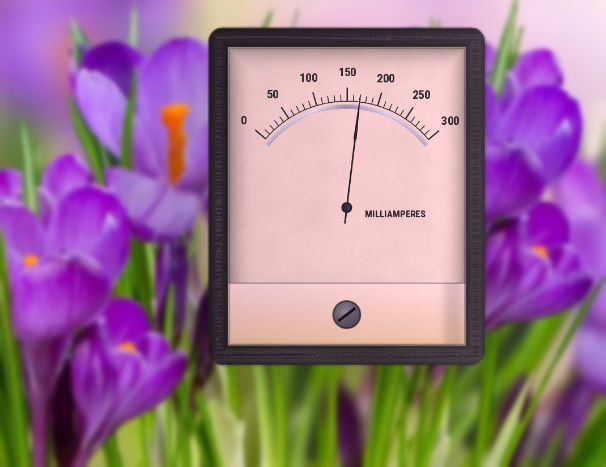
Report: 170 mA
